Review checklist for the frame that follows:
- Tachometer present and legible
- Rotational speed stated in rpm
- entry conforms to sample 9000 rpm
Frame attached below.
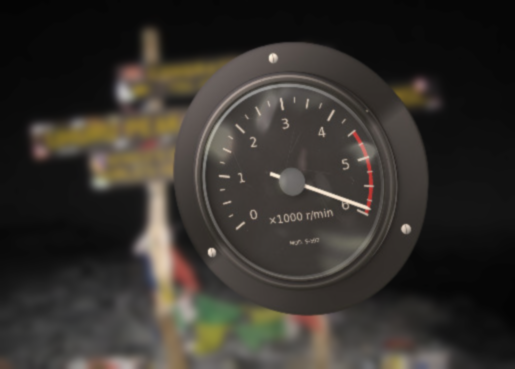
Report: 5875 rpm
